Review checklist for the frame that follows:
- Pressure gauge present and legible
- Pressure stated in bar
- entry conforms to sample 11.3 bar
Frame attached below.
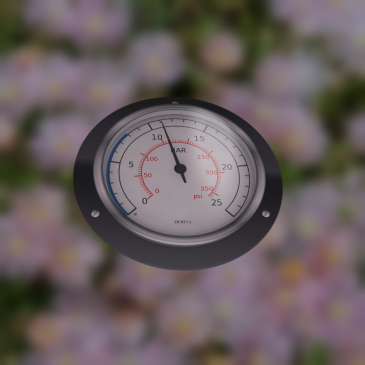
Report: 11 bar
